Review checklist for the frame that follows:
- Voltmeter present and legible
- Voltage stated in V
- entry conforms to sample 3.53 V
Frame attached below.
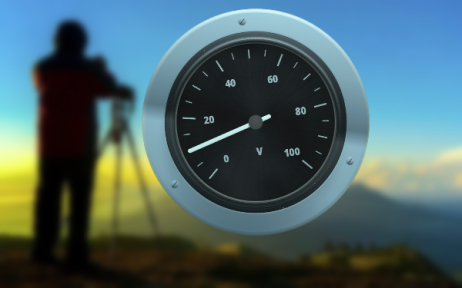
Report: 10 V
